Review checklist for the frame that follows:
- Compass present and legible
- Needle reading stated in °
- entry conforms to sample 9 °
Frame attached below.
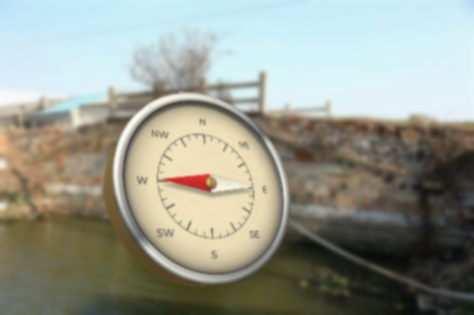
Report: 270 °
